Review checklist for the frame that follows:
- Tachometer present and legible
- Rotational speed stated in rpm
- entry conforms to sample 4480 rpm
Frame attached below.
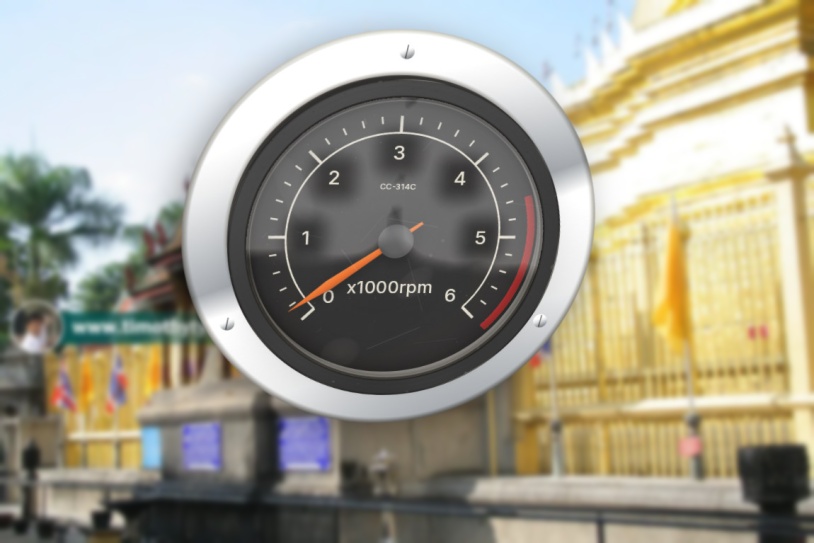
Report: 200 rpm
